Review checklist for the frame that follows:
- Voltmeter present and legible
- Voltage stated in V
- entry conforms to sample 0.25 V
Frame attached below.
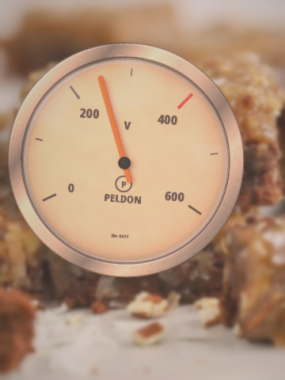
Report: 250 V
